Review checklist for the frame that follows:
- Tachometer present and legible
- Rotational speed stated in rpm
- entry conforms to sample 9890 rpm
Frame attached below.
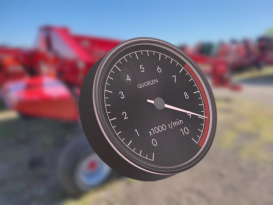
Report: 9000 rpm
